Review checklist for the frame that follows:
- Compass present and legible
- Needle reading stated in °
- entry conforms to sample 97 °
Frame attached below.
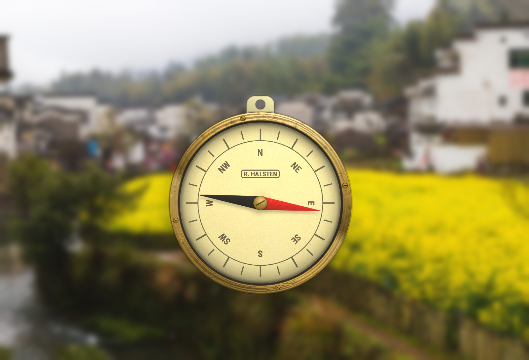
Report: 97.5 °
